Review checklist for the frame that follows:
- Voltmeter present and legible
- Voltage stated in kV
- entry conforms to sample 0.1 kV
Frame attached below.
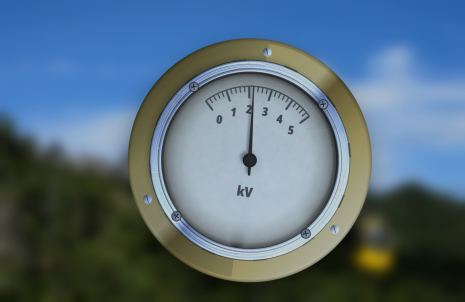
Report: 2.2 kV
